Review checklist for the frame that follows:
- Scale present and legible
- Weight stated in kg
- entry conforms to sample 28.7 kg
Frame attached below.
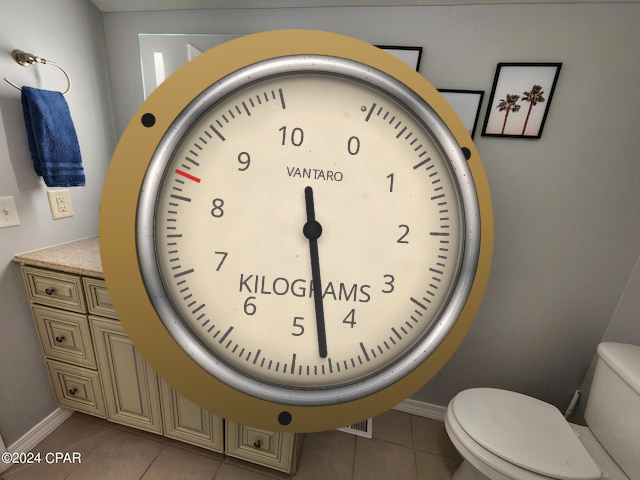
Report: 4.6 kg
